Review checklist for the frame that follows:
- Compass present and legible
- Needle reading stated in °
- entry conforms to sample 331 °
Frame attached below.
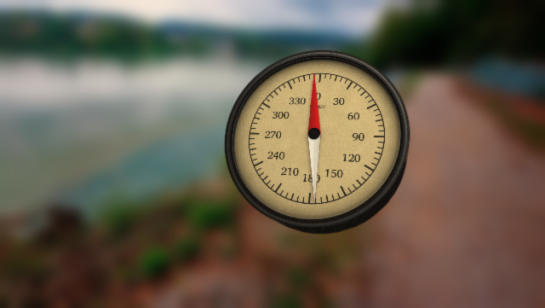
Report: 355 °
